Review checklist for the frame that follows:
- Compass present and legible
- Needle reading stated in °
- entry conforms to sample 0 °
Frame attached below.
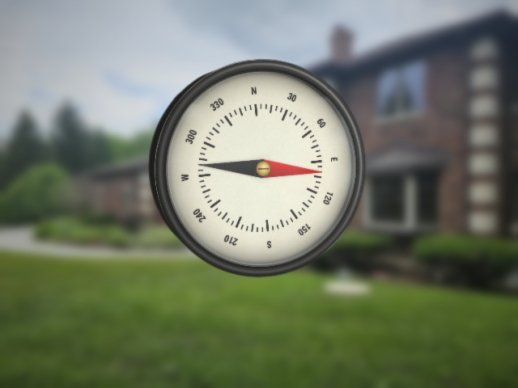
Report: 100 °
